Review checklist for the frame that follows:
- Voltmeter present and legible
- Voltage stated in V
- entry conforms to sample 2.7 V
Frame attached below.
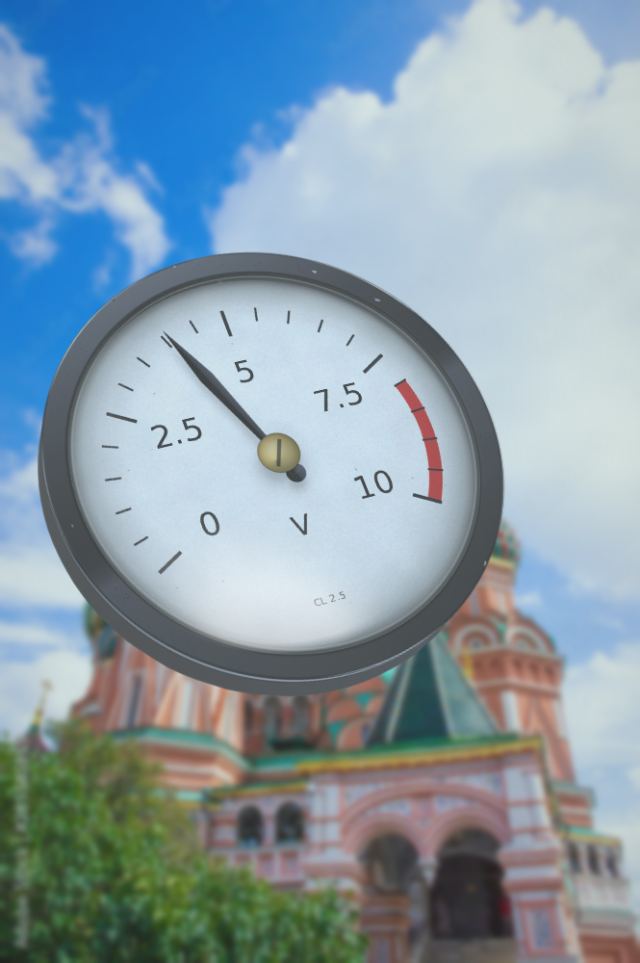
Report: 4 V
